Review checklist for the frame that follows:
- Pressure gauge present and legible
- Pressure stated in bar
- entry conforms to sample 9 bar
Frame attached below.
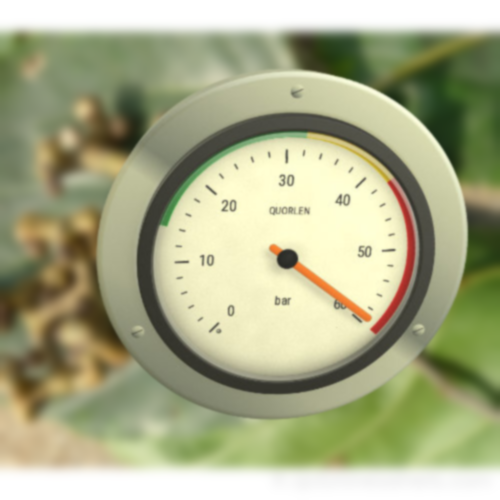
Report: 59 bar
